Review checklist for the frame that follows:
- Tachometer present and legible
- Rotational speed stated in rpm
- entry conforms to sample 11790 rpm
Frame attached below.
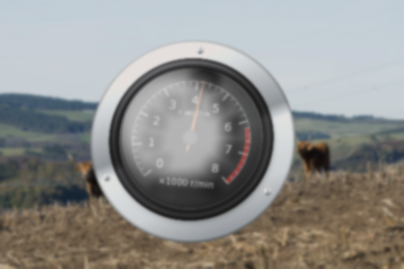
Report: 4200 rpm
